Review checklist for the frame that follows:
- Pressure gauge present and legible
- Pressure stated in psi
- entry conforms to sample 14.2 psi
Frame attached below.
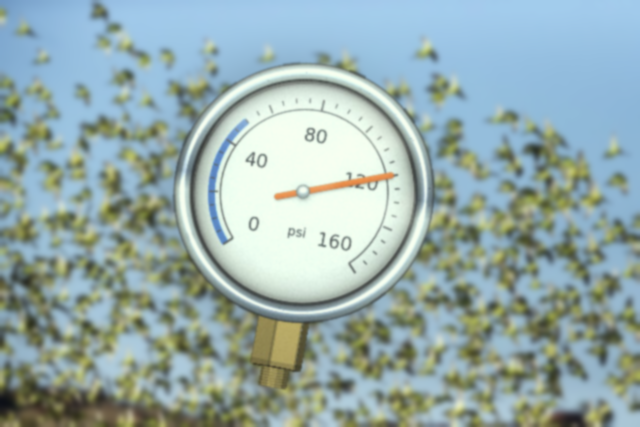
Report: 120 psi
